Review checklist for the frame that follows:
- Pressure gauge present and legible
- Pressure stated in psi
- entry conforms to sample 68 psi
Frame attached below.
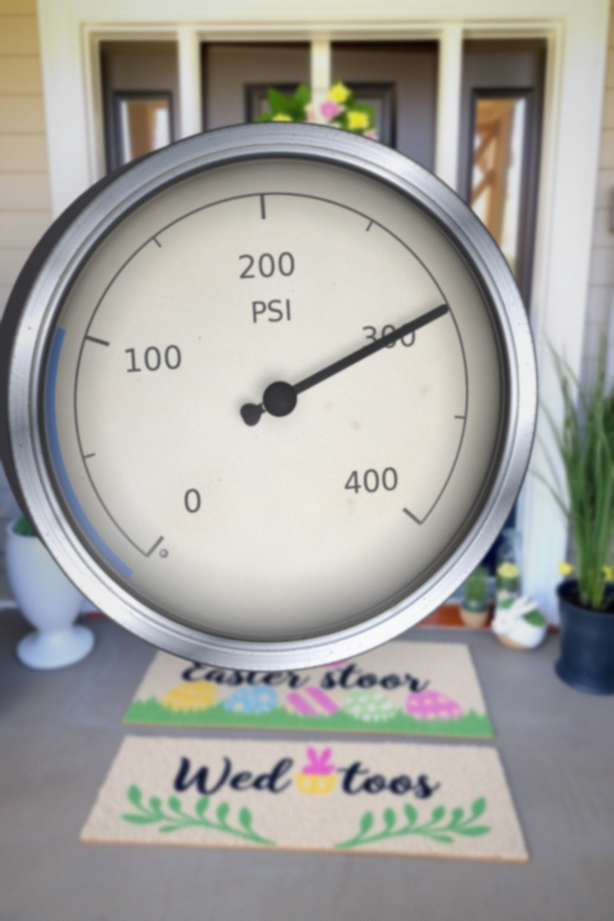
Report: 300 psi
